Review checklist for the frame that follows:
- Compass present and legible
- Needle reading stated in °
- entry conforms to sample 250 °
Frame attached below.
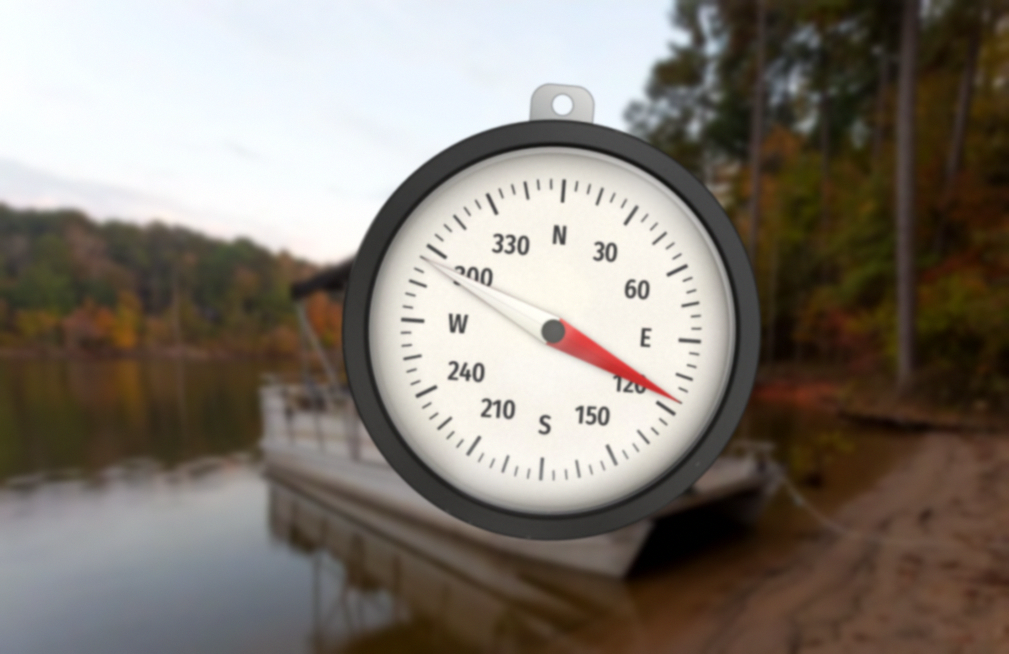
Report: 115 °
